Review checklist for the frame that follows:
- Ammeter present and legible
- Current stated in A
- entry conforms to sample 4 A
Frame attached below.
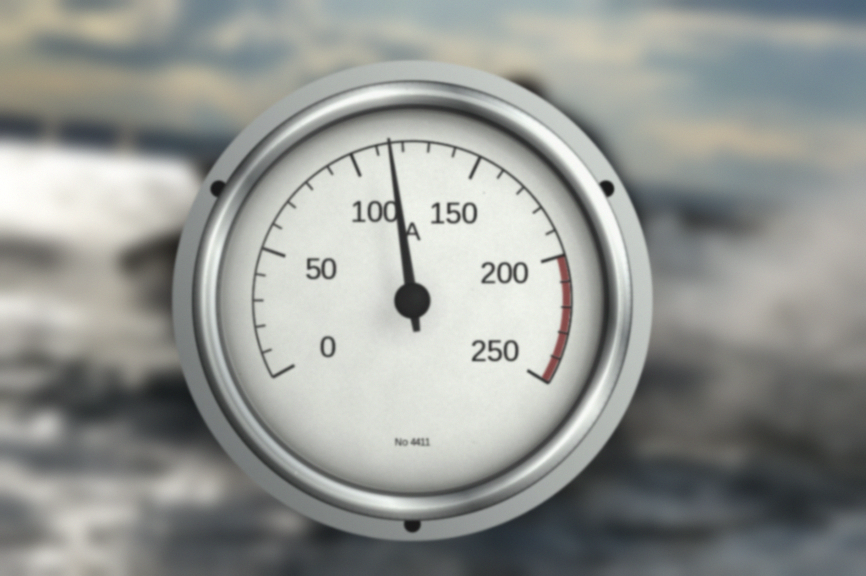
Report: 115 A
